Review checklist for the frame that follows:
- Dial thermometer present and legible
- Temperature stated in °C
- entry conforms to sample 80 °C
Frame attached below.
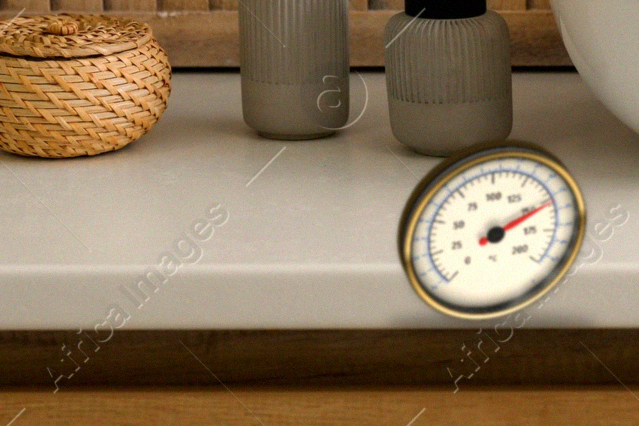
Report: 150 °C
